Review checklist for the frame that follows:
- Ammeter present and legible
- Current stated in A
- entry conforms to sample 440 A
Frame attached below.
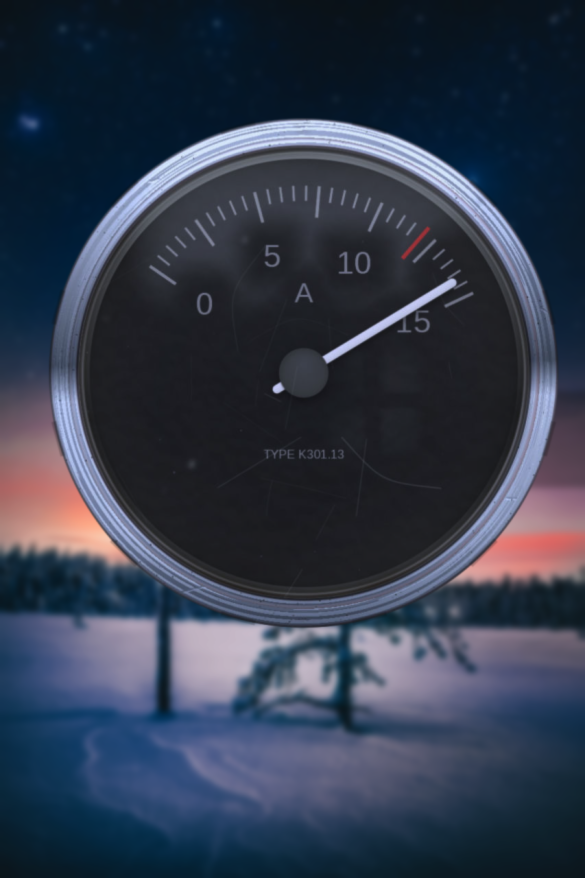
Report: 14.25 A
